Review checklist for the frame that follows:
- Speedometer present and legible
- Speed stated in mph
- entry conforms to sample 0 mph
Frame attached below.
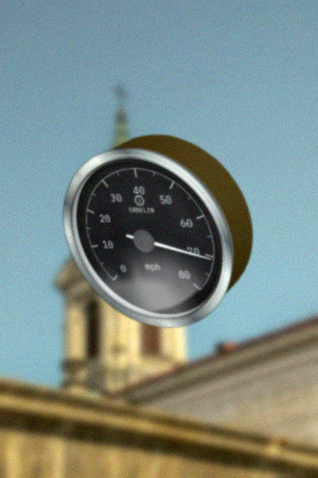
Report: 70 mph
